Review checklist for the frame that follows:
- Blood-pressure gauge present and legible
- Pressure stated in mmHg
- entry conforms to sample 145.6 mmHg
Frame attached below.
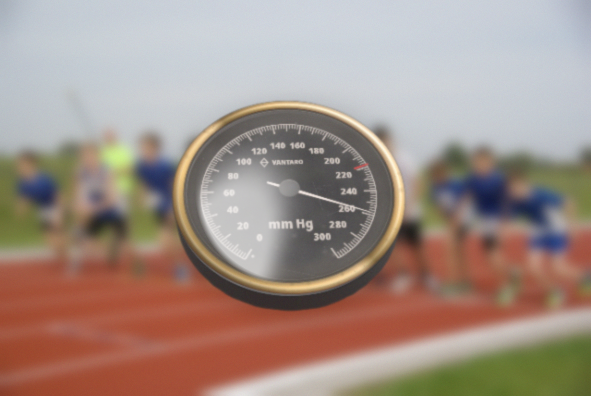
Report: 260 mmHg
